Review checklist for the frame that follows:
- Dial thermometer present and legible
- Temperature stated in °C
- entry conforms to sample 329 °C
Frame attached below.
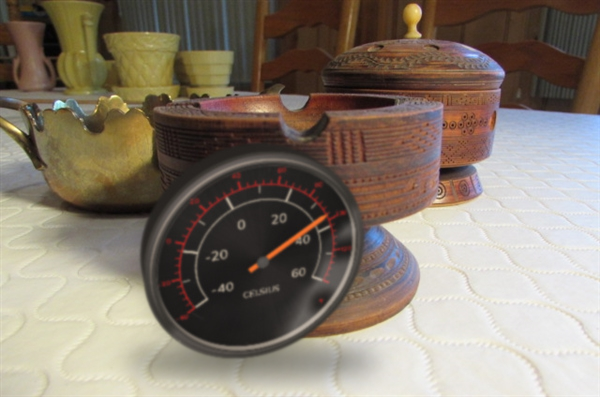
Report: 35 °C
